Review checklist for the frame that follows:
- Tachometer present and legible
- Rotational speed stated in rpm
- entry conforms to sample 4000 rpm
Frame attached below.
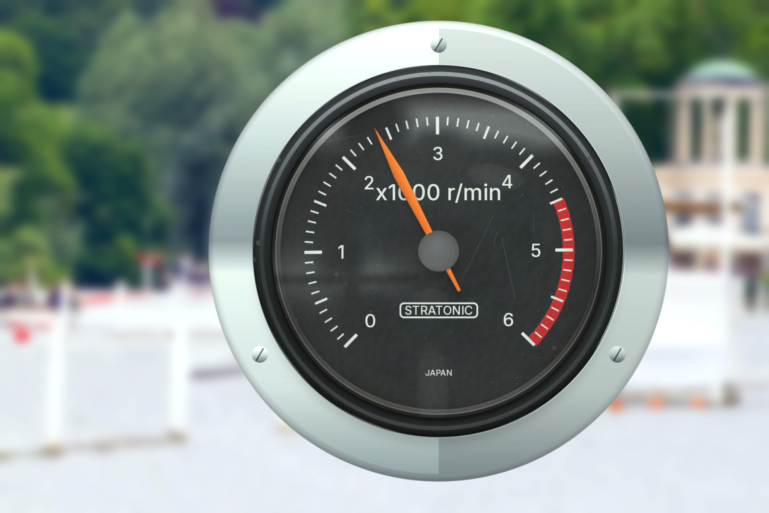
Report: 2400 rpm
